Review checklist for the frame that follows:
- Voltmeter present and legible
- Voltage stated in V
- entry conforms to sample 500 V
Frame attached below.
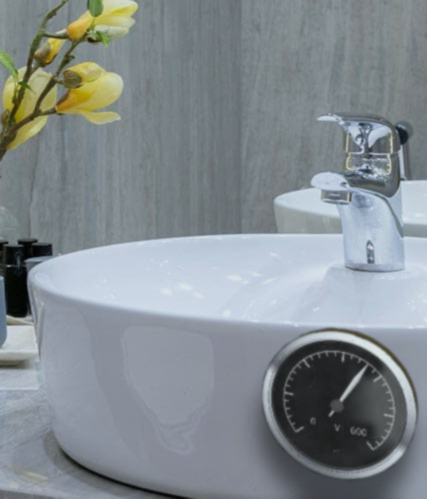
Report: 360 V
